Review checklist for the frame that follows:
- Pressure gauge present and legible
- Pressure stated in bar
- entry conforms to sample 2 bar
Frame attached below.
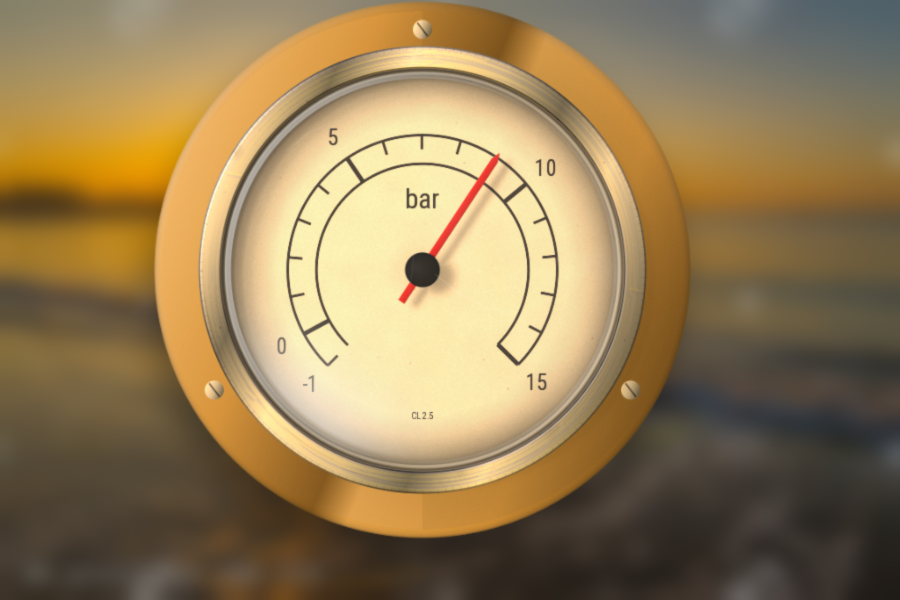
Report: 9 bar
